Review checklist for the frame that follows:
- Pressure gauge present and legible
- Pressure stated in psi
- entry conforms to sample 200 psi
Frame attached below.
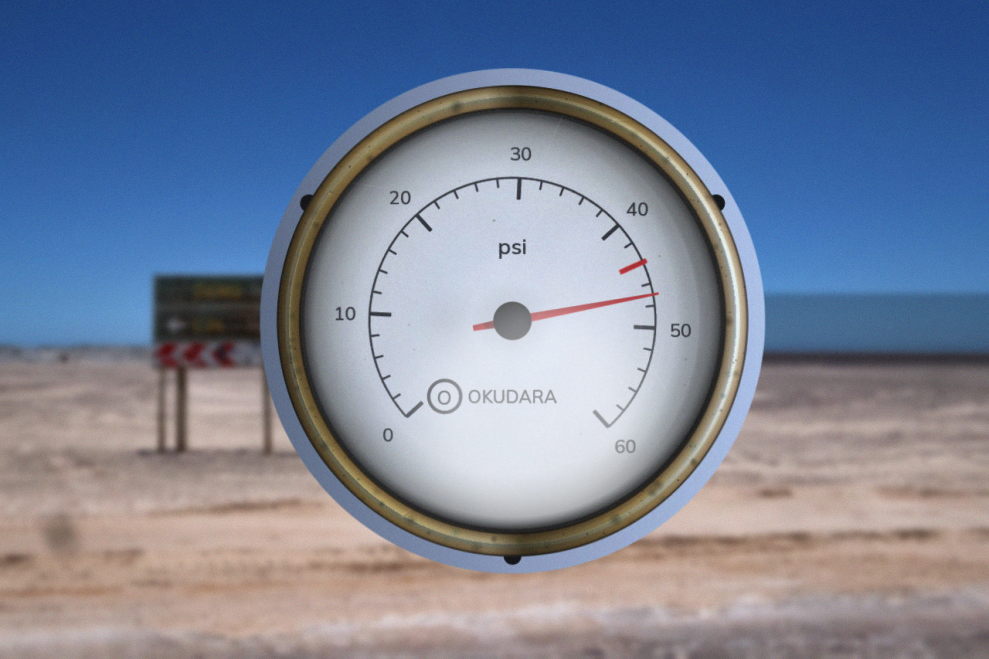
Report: 47 psi
